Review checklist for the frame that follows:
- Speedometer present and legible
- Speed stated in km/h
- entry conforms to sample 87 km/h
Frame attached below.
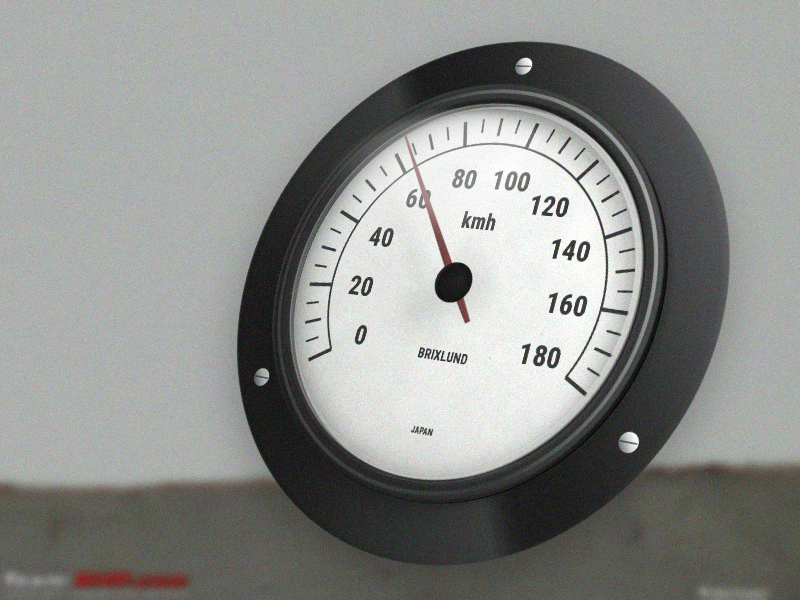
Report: 65 km/h
